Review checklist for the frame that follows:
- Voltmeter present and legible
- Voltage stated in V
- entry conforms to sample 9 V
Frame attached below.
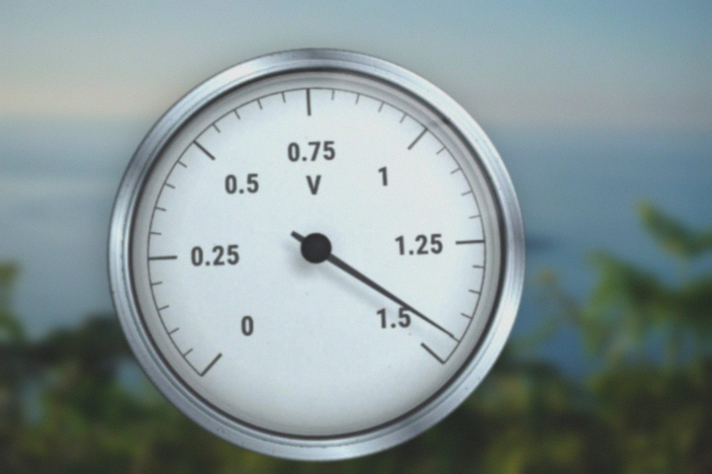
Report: 1.45 V
